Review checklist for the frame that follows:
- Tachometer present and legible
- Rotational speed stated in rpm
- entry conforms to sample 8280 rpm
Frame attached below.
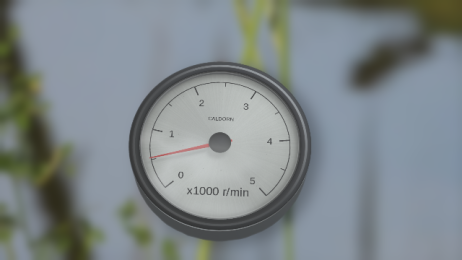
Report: 500 rpm
